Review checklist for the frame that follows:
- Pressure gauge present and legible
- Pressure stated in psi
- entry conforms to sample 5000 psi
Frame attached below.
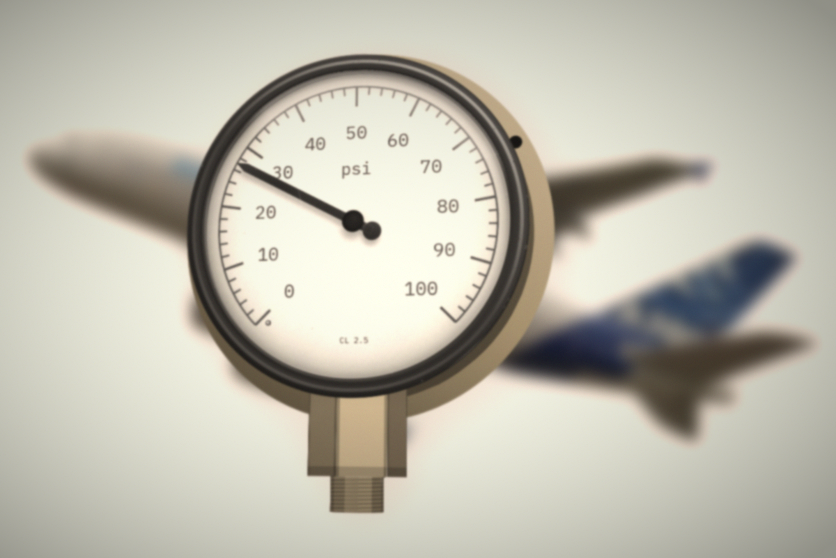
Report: 27 psi
